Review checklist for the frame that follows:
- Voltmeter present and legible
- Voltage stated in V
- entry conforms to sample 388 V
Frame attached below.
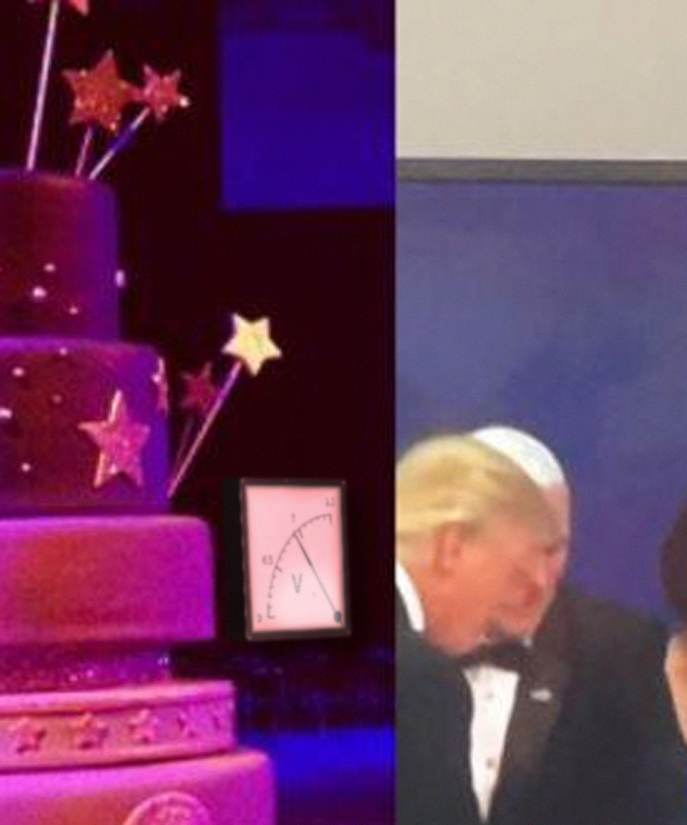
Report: 0.9 V
